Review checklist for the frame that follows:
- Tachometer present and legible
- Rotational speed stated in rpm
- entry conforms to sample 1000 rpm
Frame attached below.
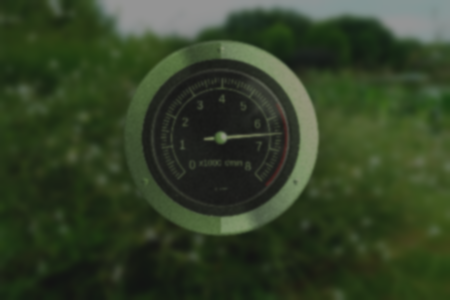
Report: 6500 rpm
